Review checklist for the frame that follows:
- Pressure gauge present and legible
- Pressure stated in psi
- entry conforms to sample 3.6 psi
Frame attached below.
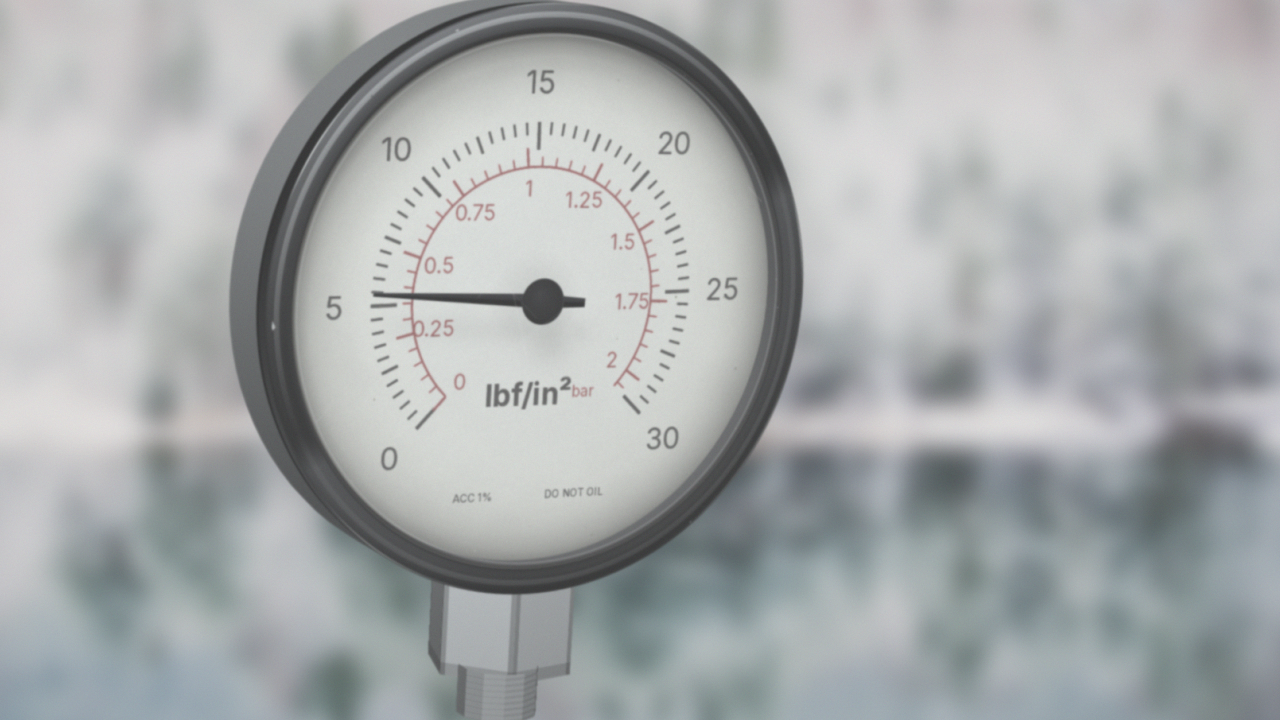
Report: 5.5 psi
